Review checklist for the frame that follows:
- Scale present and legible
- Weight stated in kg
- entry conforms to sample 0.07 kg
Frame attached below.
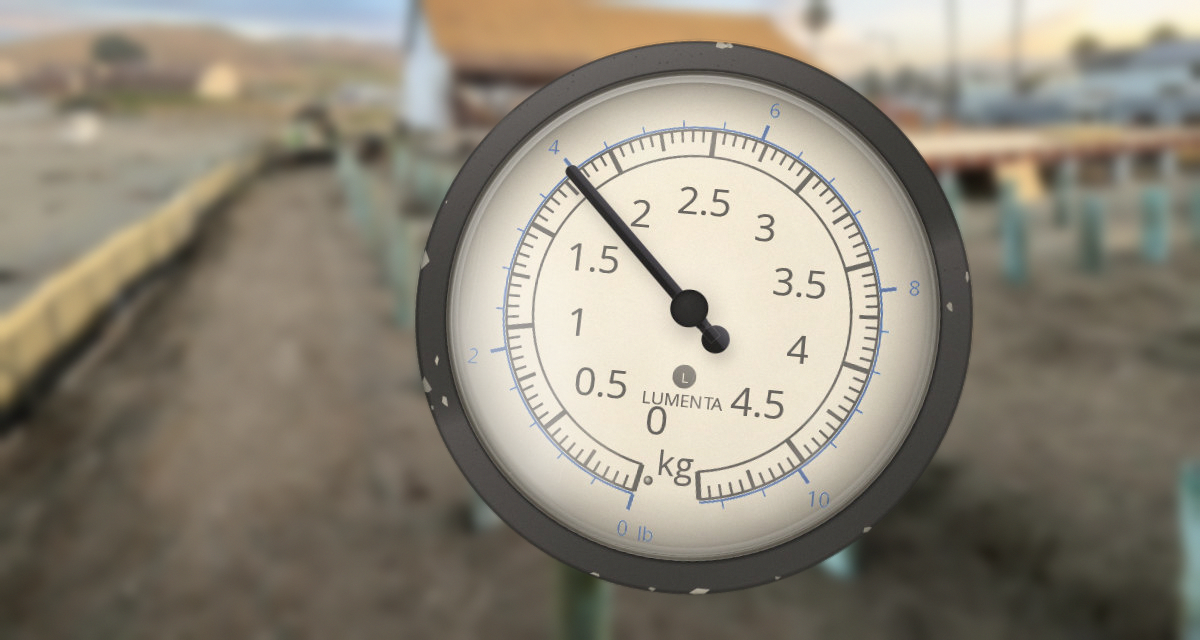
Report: 1.8 kg
